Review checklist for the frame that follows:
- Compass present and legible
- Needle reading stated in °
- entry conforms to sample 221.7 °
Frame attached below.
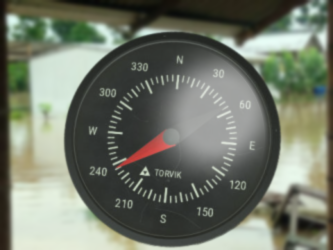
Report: 235 °
